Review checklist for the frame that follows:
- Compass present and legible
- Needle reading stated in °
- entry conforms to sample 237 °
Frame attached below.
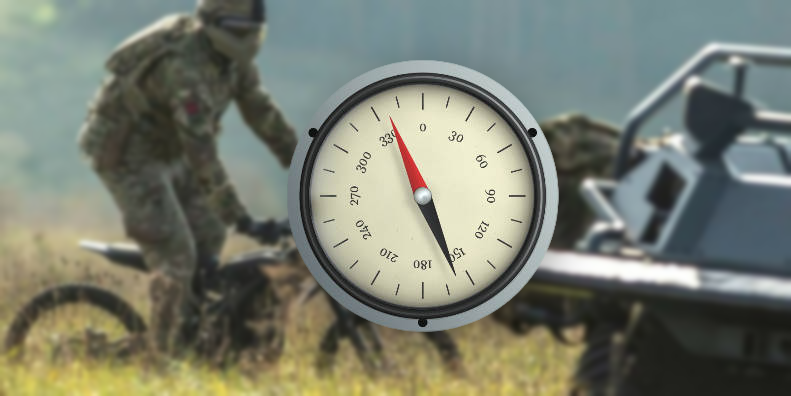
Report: 337.5 °
